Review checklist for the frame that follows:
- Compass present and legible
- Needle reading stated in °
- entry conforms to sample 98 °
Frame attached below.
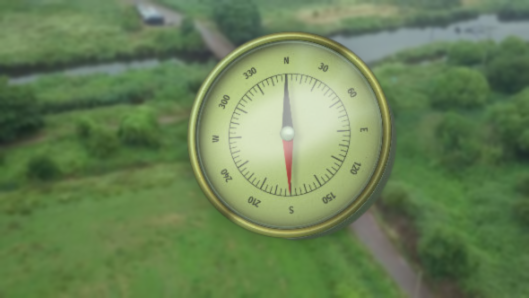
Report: 180 °
